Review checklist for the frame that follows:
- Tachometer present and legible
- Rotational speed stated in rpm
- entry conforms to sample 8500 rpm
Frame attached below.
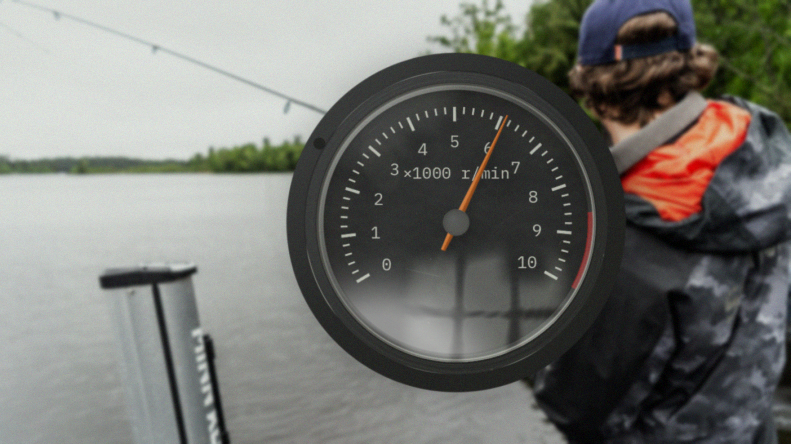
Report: 6100 rpm
